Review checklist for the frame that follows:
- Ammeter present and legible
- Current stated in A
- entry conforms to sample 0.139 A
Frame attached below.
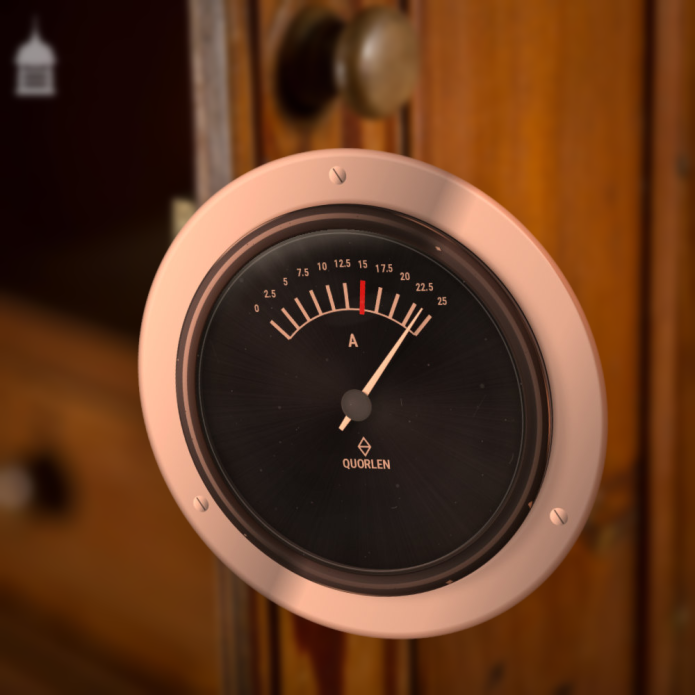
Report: 23.75 A
